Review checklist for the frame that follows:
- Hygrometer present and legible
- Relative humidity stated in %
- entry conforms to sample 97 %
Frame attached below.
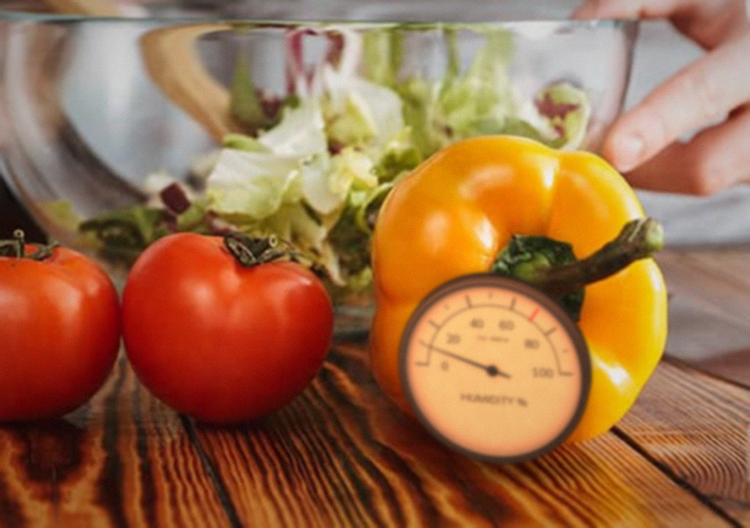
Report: 10 %
